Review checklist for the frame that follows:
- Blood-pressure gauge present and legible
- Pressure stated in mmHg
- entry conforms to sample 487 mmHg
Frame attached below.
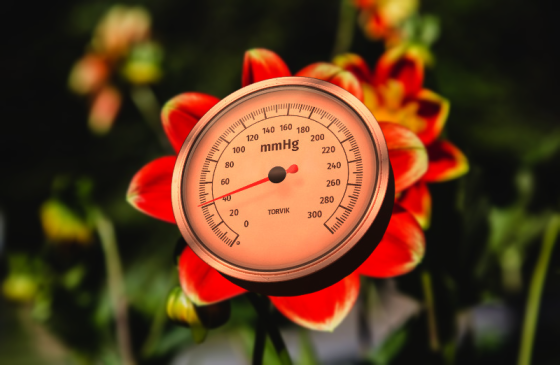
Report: 40 mmHg
